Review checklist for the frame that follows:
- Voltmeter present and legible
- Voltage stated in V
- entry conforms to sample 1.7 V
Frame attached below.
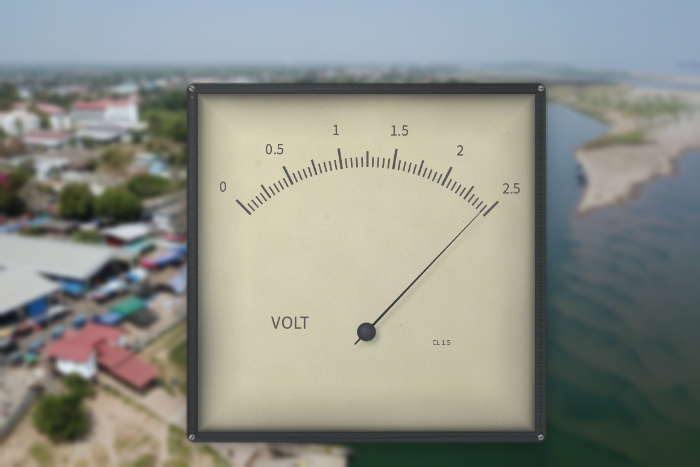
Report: 2.45 V
